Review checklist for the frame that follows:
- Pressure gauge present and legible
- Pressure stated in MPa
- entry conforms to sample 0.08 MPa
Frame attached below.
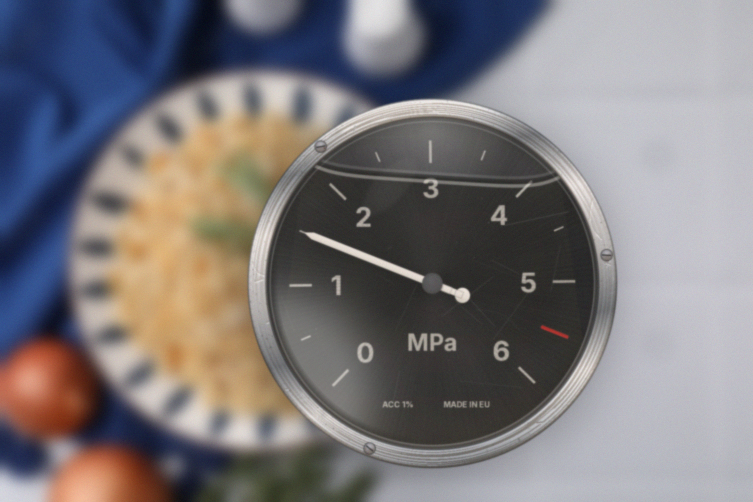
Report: 1.5 MPa
